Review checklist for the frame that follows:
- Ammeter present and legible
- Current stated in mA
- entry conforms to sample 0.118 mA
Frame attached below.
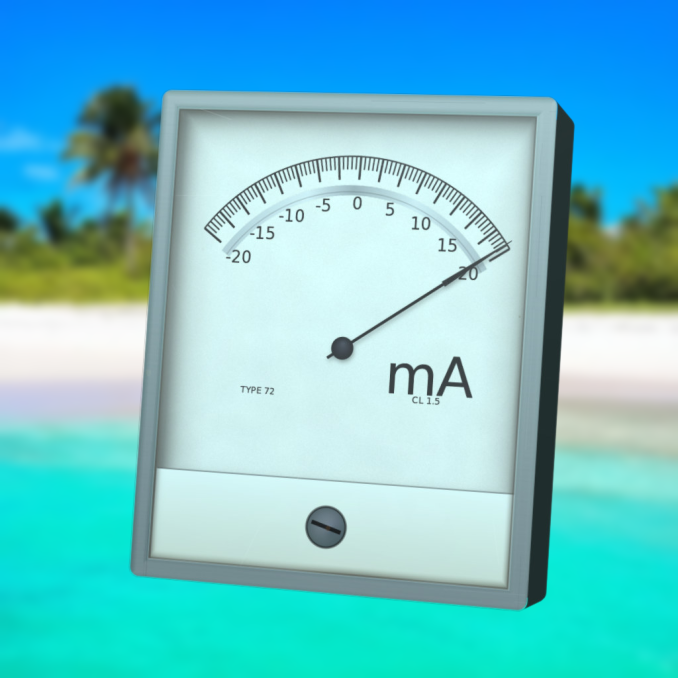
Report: 19.5 mA
